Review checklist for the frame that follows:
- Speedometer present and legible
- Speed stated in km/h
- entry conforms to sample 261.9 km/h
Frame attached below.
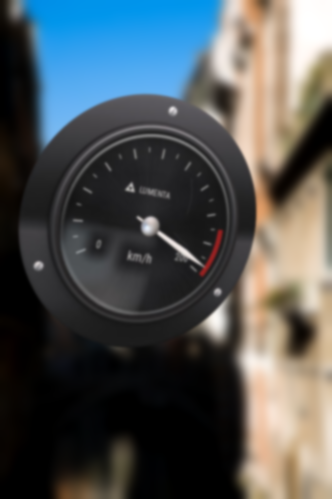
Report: 195 km/h
